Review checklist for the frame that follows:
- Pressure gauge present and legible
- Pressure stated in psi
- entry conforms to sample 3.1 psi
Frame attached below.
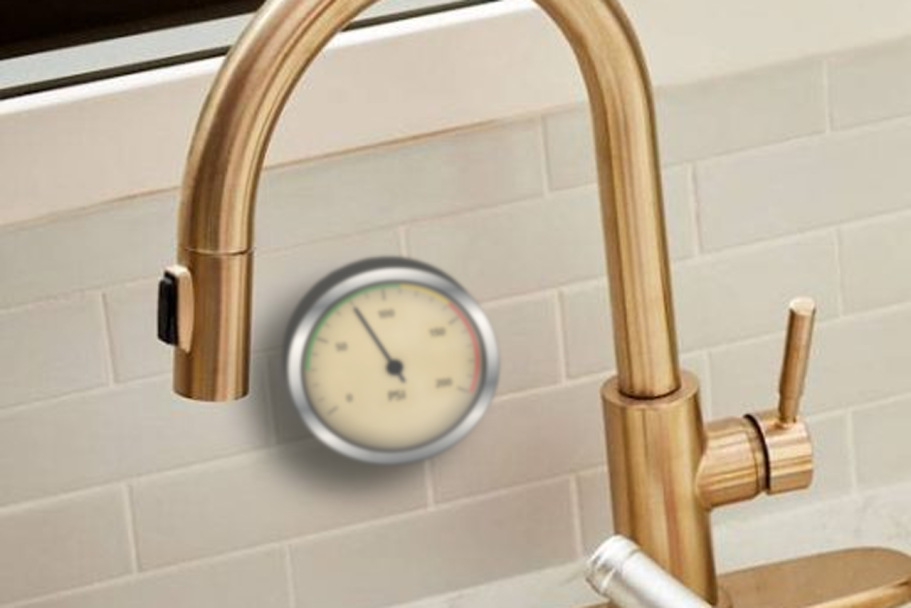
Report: 80 psi
